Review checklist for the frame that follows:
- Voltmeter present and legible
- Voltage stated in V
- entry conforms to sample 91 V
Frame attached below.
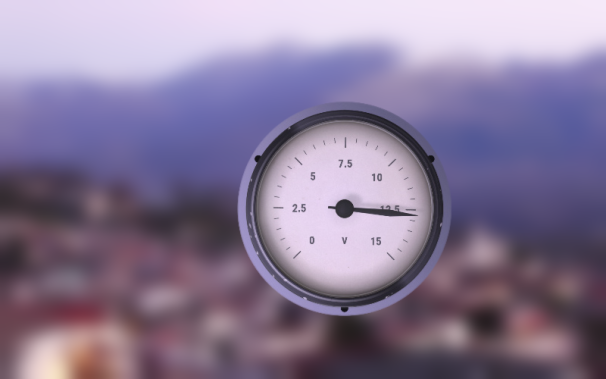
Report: 12.75 V
